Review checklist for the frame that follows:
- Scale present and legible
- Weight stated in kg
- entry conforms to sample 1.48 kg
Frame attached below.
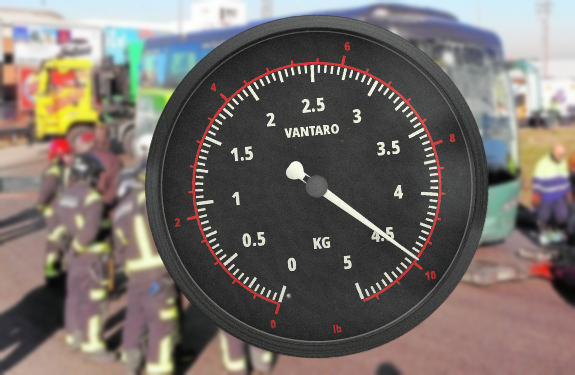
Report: 4.5 kg
